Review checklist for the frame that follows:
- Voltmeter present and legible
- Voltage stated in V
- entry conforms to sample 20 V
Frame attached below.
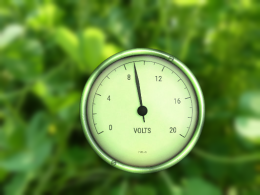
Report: 9 V
